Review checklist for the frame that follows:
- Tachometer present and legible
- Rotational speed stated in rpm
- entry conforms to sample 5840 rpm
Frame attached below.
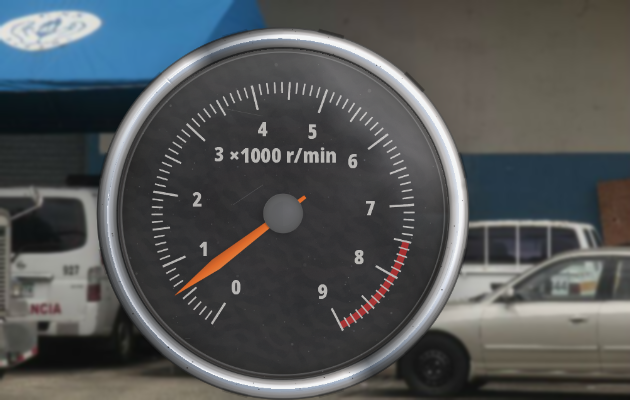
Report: 600 rpm
